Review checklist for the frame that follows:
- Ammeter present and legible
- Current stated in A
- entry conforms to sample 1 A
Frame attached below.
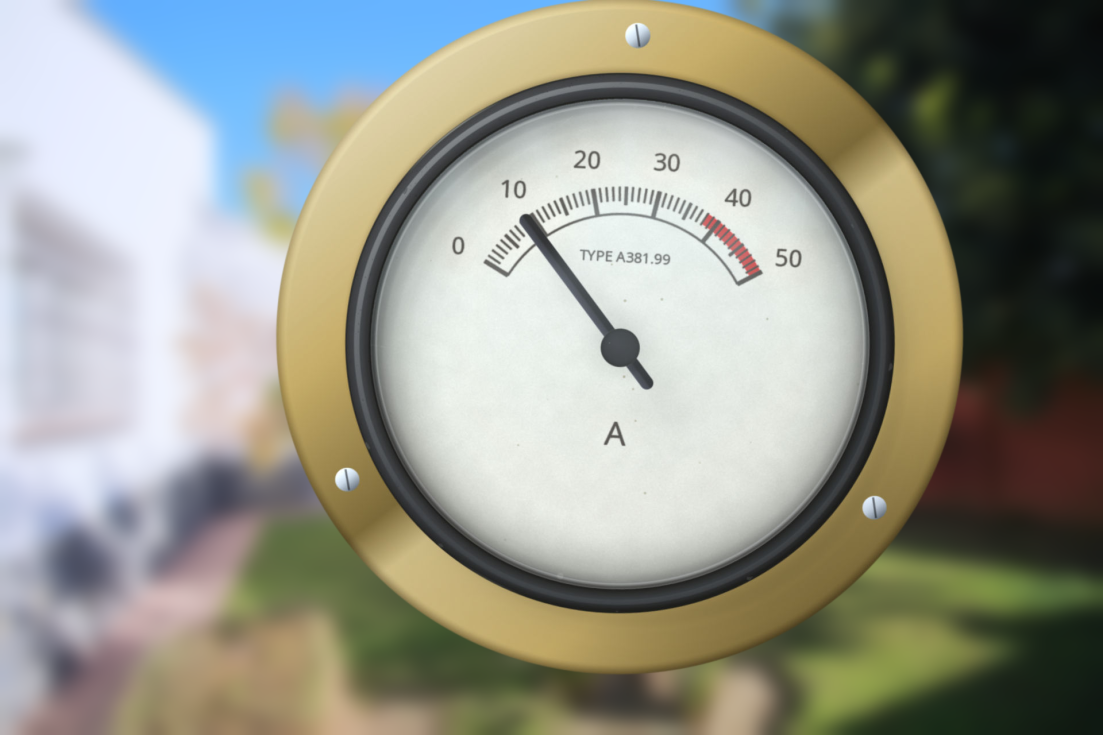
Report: 9 A
